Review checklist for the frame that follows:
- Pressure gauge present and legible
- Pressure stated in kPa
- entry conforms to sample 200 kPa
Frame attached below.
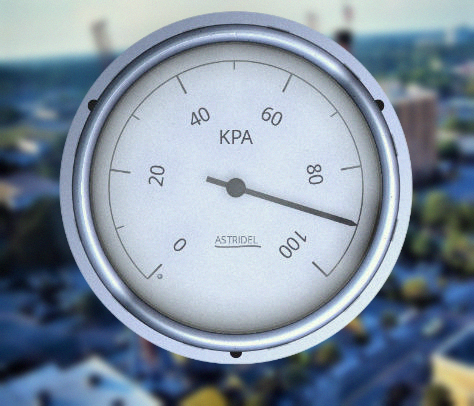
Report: 90 kPa
